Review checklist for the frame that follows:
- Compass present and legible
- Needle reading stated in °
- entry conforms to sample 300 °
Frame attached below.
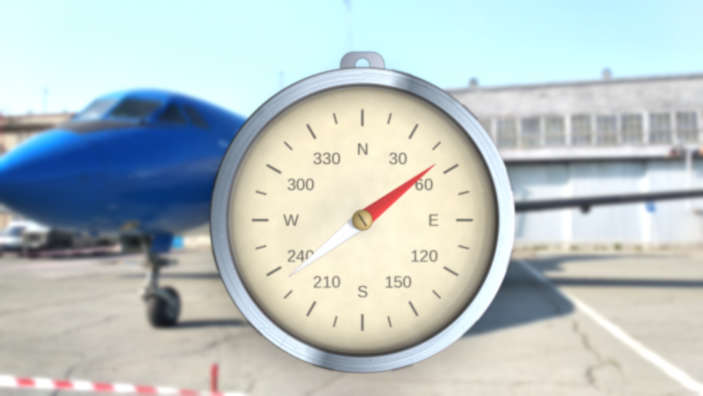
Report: 52.5 °
